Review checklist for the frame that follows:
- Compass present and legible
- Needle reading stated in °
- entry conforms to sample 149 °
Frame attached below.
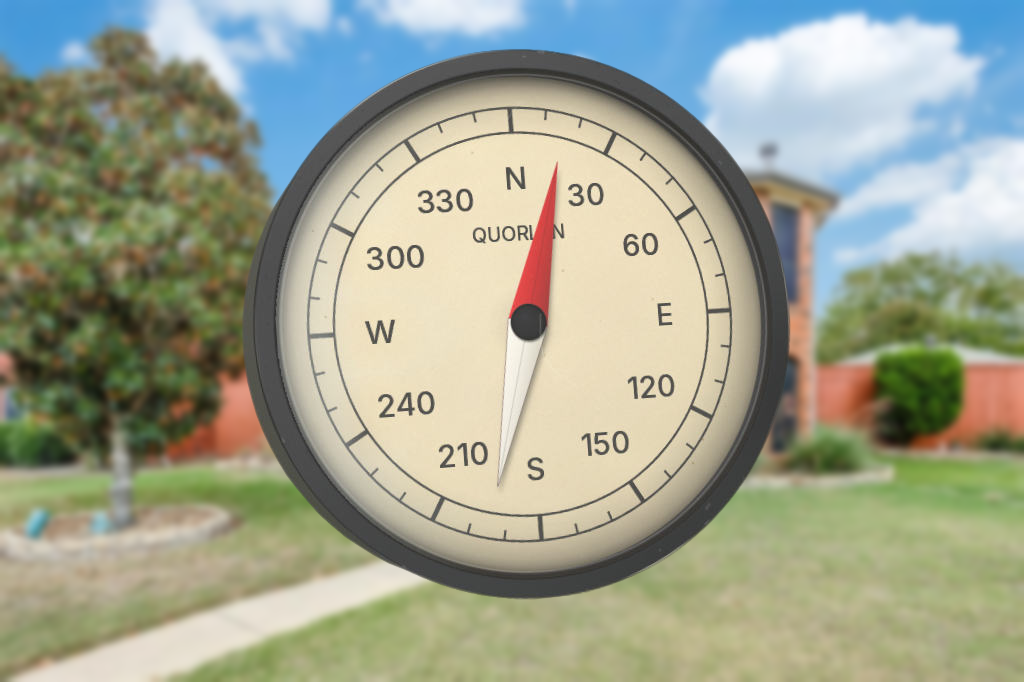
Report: 15 °
